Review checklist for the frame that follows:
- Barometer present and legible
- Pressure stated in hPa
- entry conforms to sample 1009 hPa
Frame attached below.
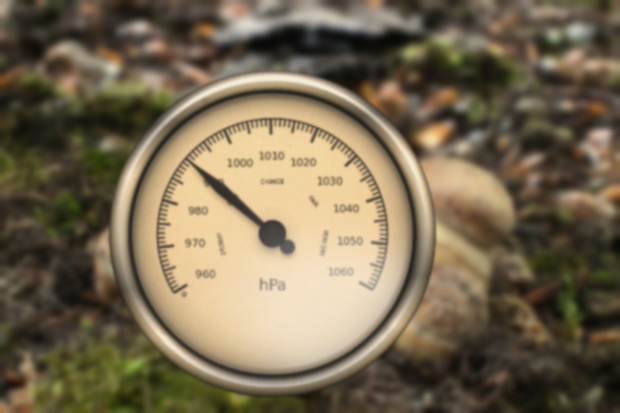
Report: 990 hPa
